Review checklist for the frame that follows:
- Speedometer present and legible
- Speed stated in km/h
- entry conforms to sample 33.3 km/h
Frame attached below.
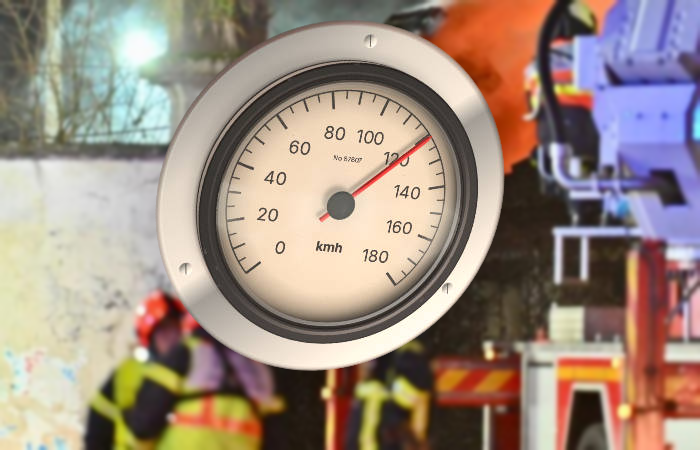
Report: 120 km/h
